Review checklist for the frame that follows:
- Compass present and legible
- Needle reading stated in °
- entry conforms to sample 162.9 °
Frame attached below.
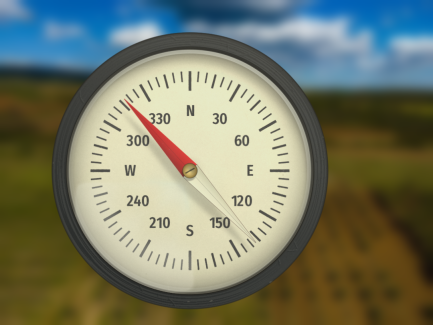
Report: 317.5 °
